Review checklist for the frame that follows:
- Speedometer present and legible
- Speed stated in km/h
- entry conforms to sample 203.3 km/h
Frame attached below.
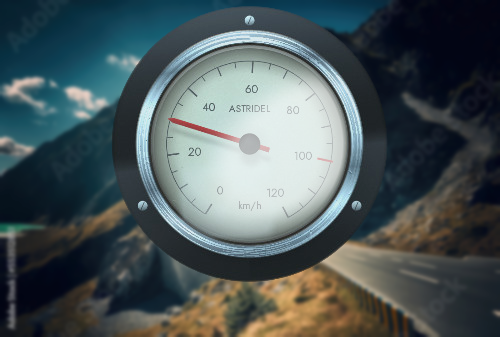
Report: 30 km/h
